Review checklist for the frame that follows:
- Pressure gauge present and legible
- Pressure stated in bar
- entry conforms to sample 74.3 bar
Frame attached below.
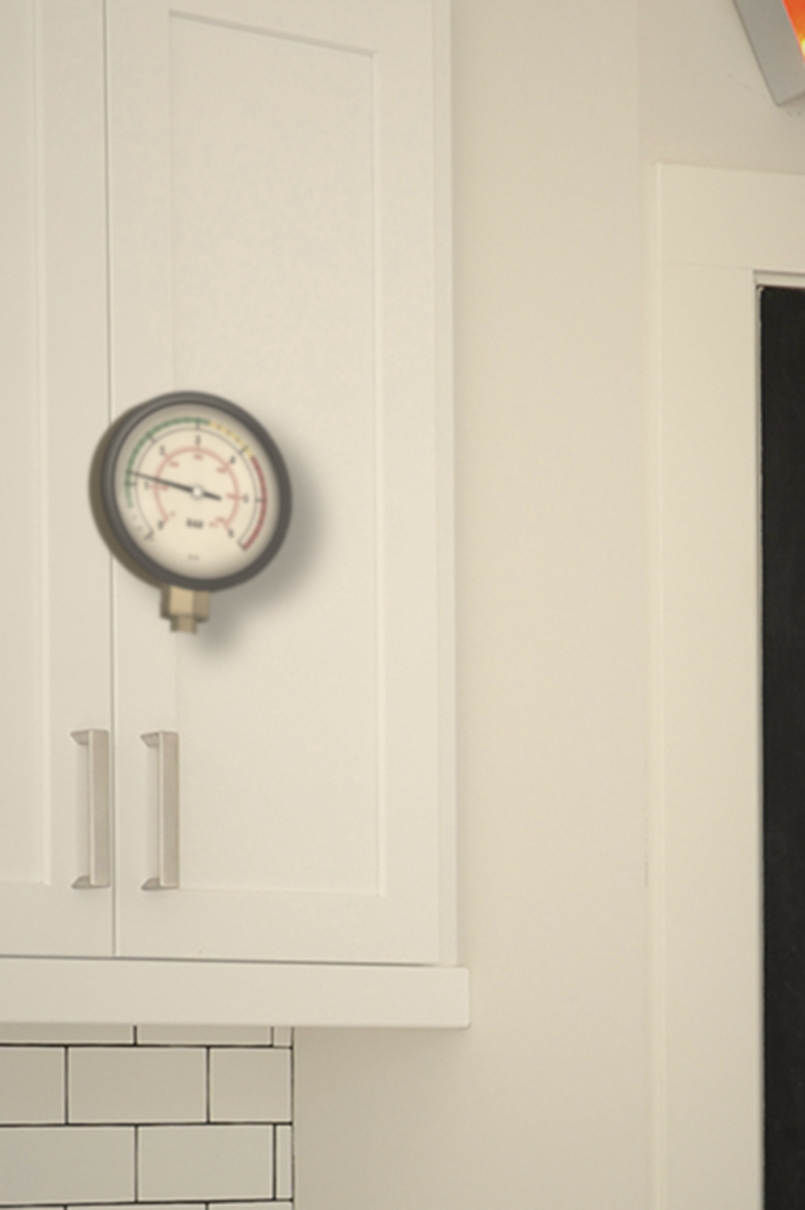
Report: 1.2 bar
